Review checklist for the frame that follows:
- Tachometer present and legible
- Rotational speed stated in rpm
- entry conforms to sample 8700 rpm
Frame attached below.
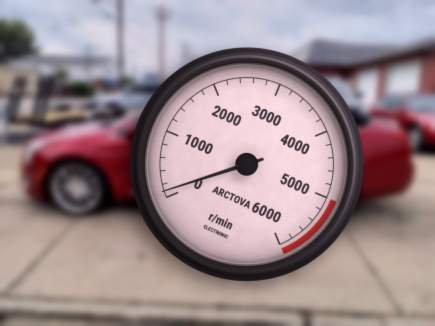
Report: 100 rpm
